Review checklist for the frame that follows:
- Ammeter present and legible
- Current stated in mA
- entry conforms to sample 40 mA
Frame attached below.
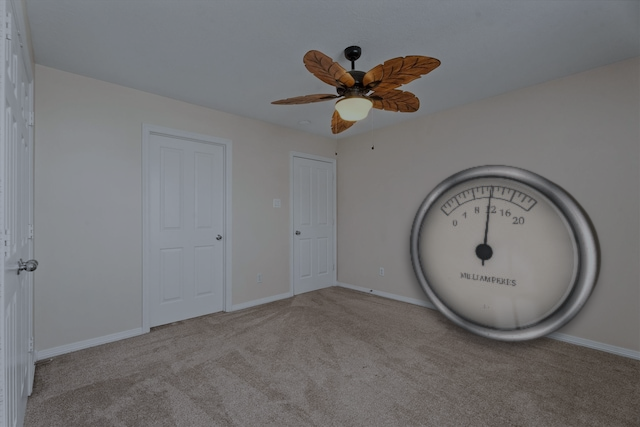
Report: 12 mA
